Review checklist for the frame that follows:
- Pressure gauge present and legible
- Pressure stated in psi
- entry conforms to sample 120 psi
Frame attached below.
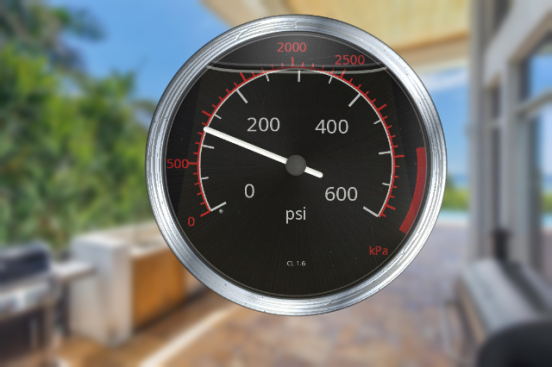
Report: 125 psi
